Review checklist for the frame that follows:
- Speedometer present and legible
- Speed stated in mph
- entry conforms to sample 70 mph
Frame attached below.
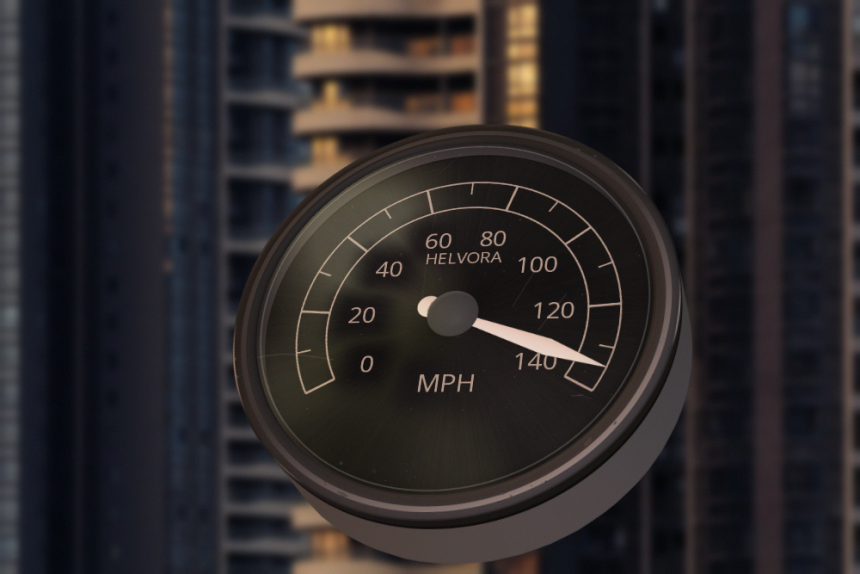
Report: 135 mph
